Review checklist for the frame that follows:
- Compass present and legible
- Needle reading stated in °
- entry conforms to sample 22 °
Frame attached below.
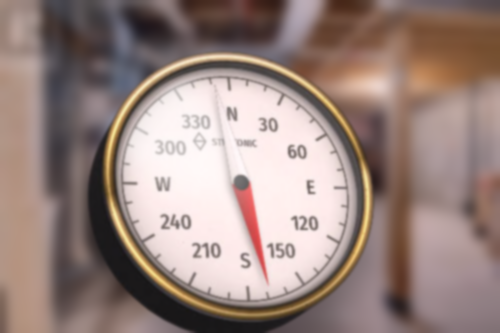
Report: 170 °
